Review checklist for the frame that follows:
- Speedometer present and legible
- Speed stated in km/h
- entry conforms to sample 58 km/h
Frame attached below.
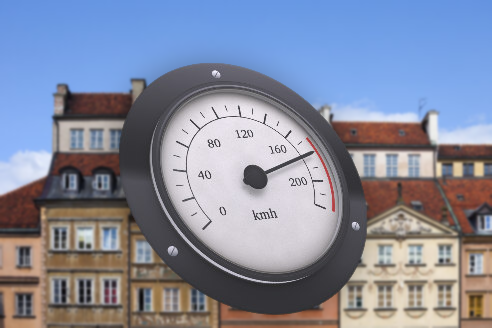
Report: 180 km/h
